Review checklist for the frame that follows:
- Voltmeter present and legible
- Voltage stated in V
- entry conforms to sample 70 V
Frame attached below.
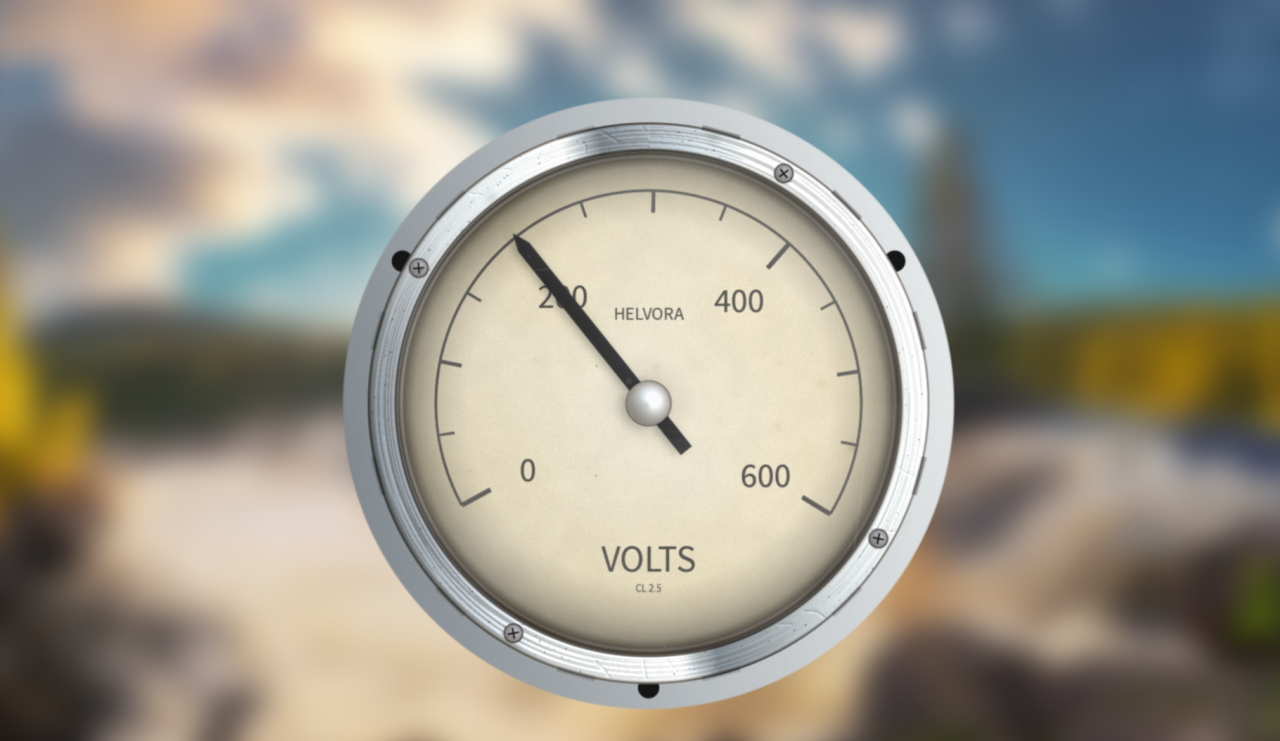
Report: 200 V
